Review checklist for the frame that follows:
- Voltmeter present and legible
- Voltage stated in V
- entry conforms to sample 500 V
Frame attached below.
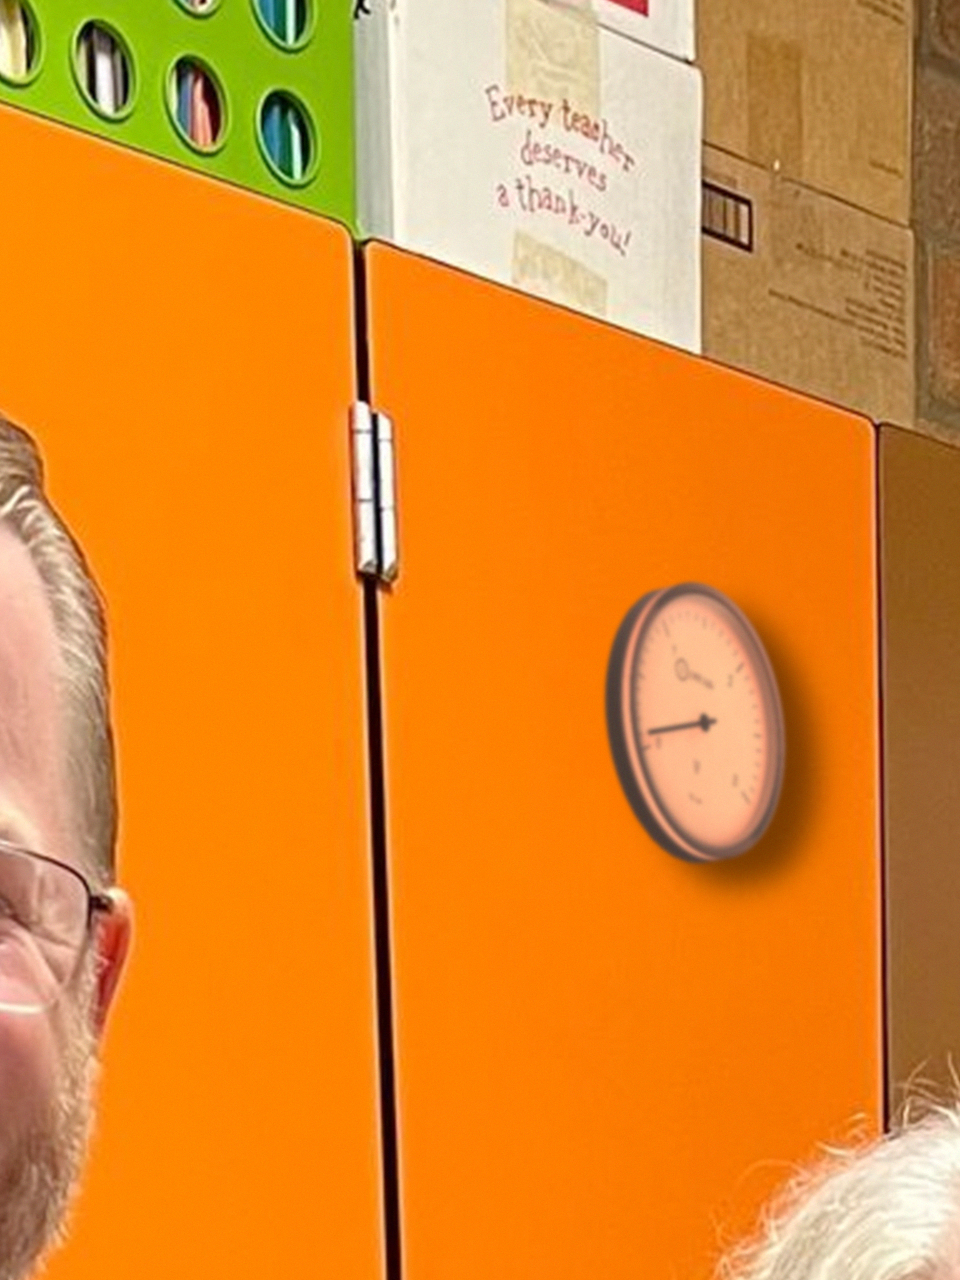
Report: 0.1 V
